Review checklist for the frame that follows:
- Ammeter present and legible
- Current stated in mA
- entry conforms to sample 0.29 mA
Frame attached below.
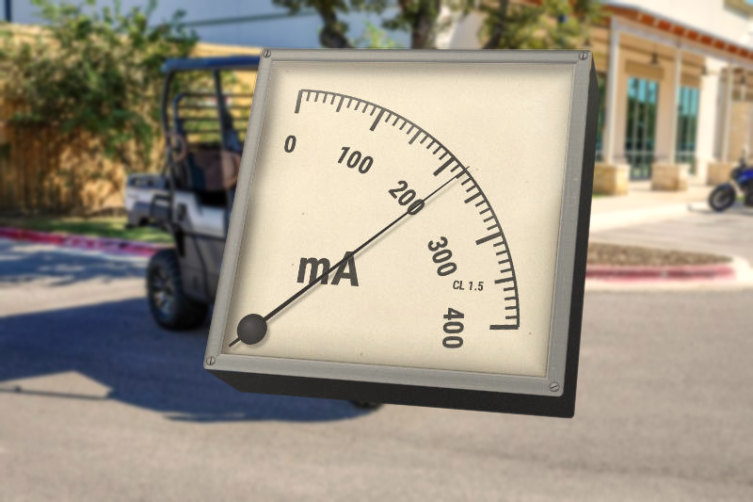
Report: 220 mA
